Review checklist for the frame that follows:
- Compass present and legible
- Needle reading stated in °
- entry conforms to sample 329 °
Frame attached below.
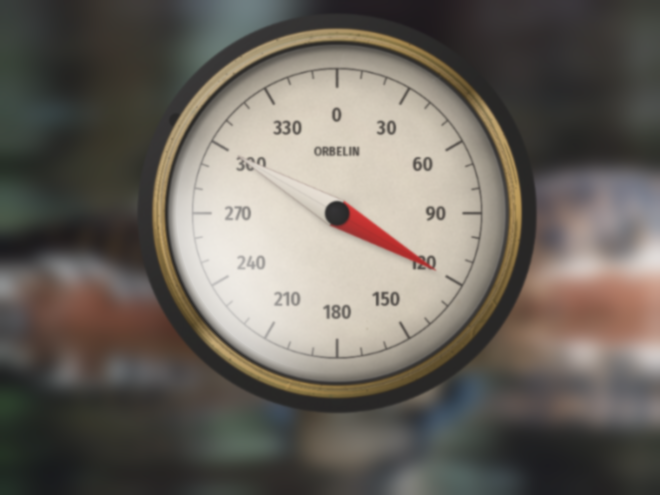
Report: 120 °
